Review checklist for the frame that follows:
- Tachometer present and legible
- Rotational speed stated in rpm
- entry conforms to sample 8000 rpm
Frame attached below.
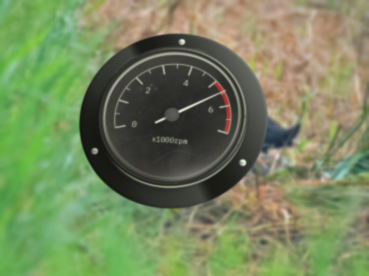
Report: 5500 rpm
